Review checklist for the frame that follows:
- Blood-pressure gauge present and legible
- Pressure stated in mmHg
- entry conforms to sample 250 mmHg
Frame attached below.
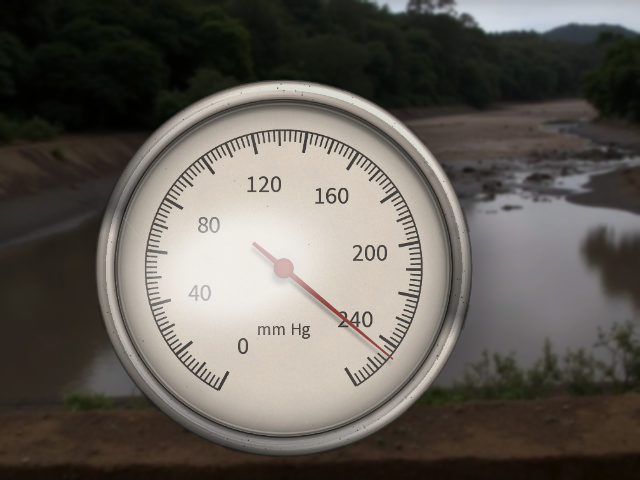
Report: 244 mmHg
